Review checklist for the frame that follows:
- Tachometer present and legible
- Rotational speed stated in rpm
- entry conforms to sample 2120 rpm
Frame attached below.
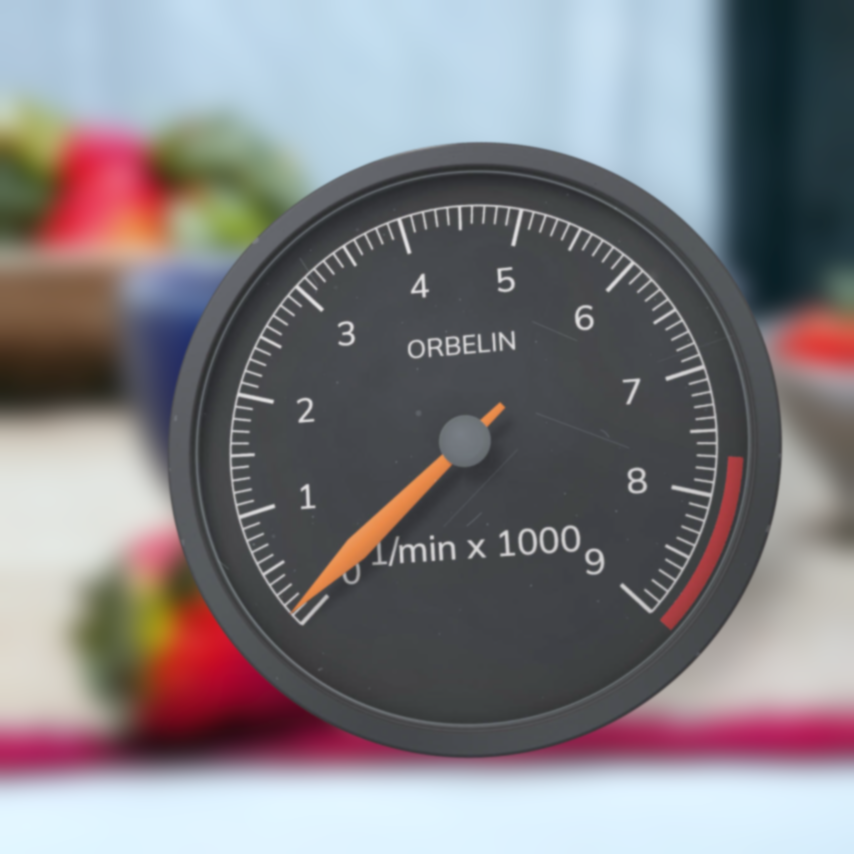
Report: 100 rpm
